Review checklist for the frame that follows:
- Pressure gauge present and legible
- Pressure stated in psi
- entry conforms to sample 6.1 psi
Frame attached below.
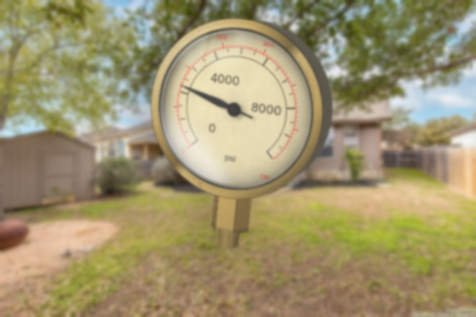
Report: 2250 psi
